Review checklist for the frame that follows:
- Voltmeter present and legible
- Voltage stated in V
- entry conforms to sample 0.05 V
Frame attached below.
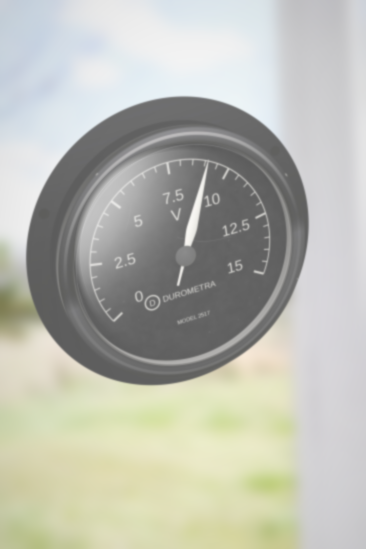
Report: 9 V
